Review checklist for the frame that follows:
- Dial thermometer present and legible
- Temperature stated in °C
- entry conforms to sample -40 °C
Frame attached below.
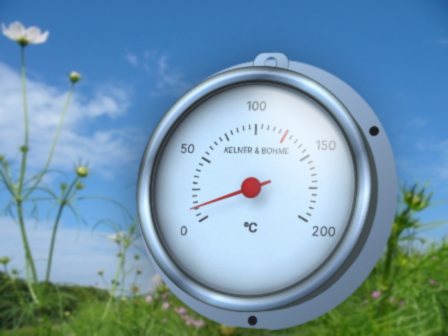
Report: 10 °C
